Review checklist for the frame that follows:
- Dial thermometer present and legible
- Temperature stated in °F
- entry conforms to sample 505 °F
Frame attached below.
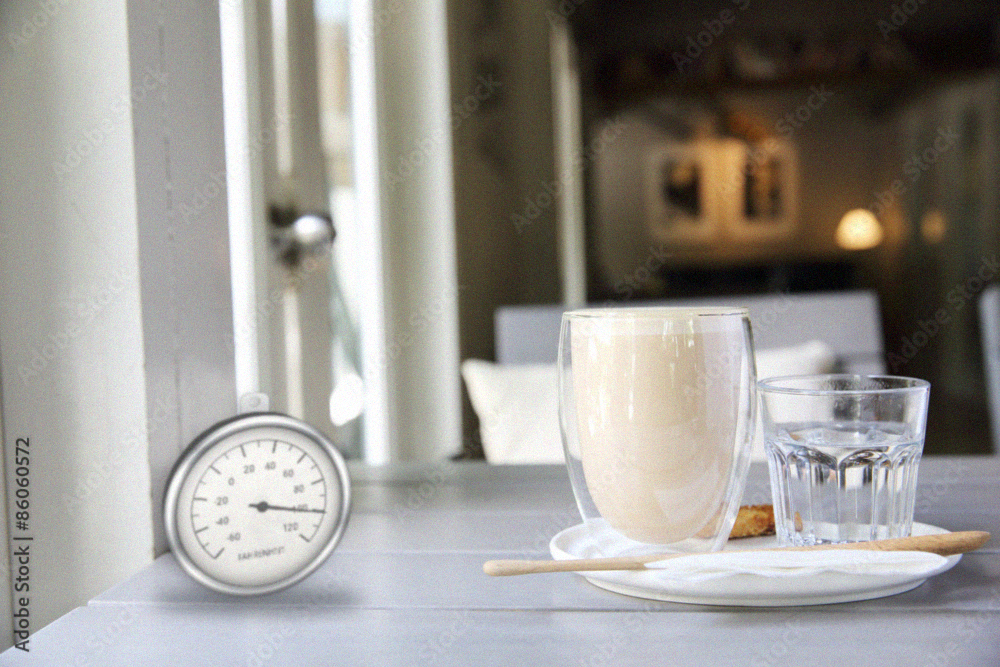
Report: 100 °F
